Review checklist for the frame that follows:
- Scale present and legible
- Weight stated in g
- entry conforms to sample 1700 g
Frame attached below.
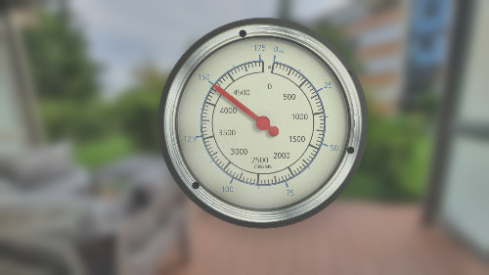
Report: 4250 g
